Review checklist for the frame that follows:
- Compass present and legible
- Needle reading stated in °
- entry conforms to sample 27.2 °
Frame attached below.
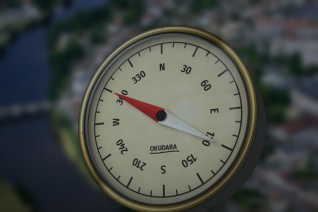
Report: 300 °
